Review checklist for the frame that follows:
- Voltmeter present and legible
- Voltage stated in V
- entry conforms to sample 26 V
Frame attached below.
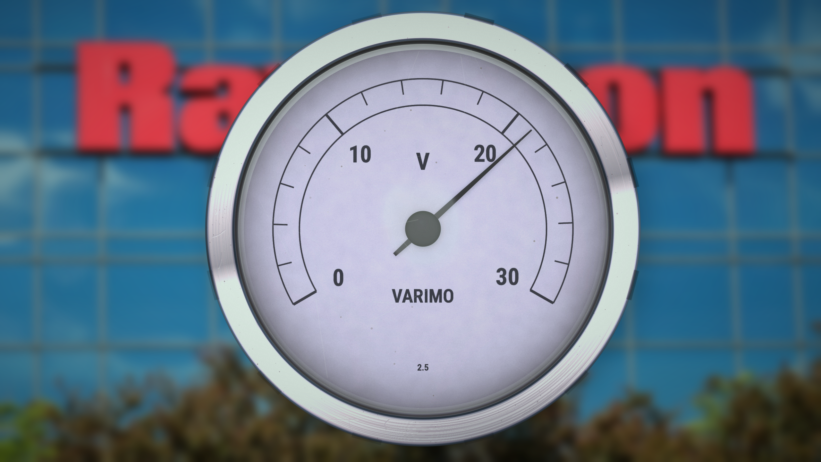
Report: 21 V
